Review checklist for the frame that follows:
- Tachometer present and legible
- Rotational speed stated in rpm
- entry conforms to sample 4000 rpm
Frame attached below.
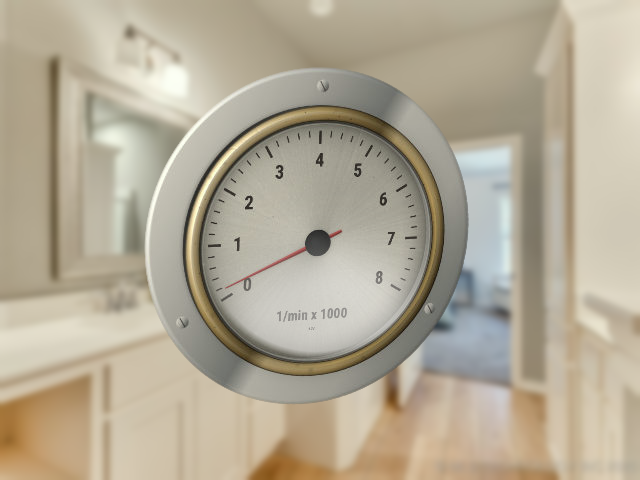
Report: 200 rpm
